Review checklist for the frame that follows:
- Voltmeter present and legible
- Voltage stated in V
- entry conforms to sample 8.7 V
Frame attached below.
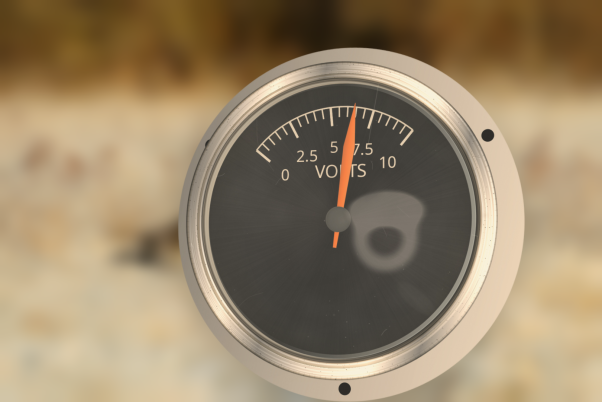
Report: 6.5 V
